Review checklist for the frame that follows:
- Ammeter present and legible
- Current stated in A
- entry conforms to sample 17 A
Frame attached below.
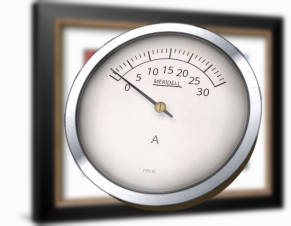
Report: 1 A
